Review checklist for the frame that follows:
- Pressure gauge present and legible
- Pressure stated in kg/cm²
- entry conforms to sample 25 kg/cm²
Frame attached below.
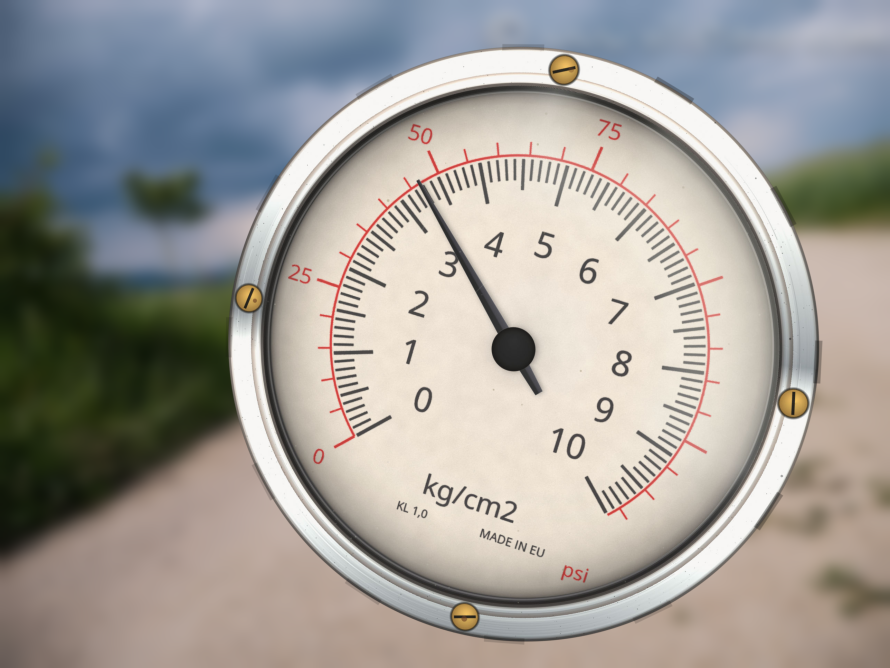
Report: 3.3 kg/cm²
